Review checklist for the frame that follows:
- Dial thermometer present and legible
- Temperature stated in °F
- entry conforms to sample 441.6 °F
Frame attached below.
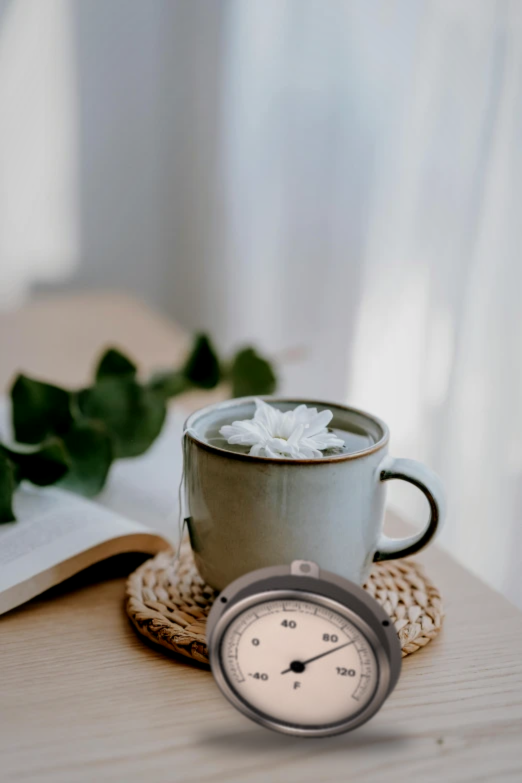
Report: 90 °F
